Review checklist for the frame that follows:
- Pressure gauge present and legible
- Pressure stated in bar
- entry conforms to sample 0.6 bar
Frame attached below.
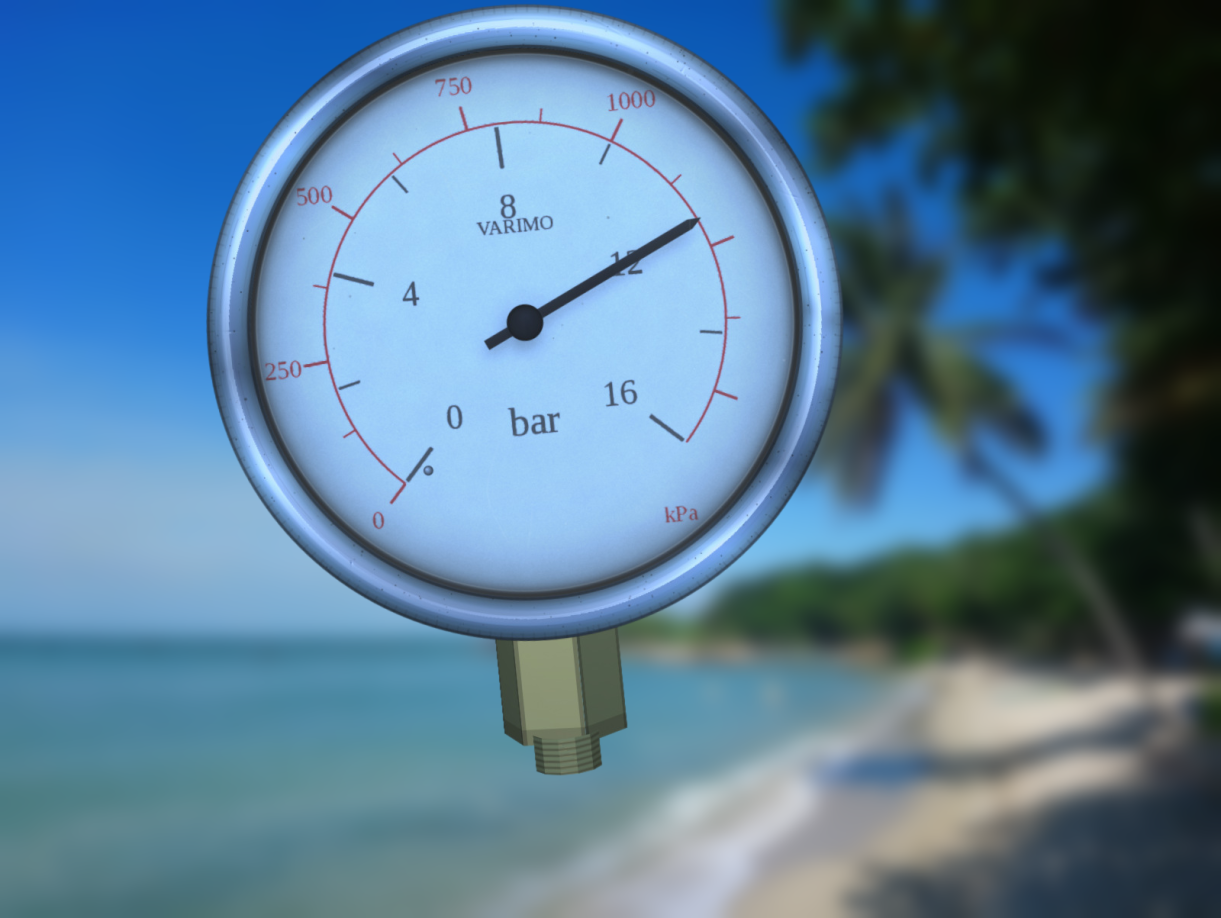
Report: 12 bar
